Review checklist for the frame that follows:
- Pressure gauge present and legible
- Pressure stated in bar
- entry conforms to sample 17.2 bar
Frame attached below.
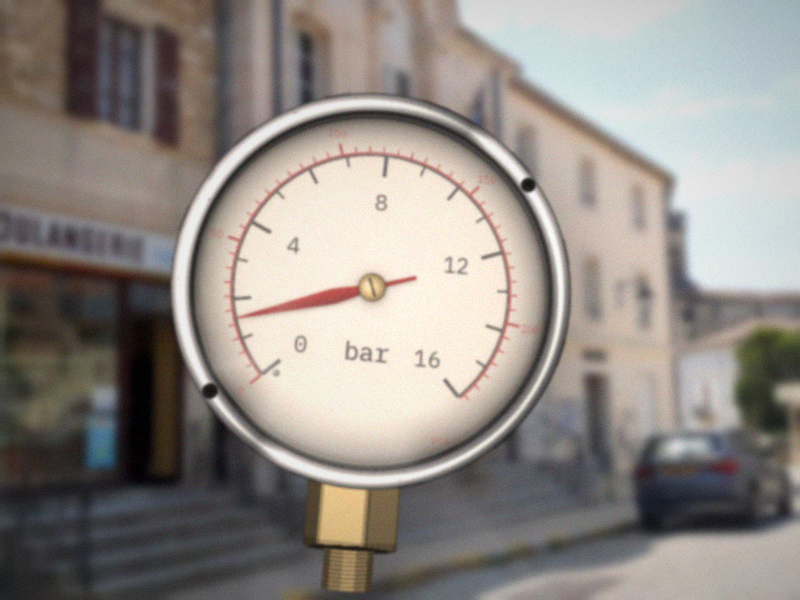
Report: 1.5 bar
